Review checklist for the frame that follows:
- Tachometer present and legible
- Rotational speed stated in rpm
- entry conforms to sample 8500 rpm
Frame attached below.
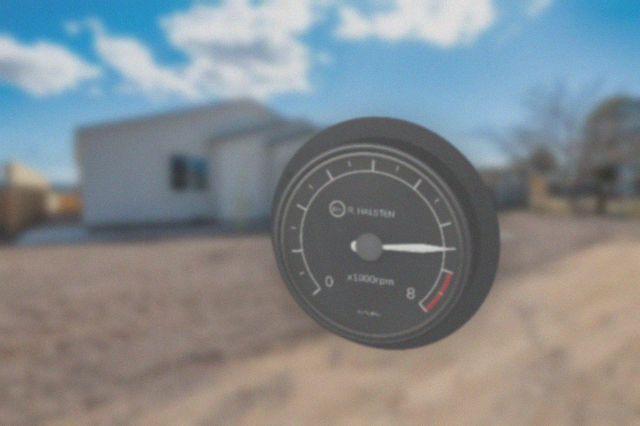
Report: 6500 rpm
